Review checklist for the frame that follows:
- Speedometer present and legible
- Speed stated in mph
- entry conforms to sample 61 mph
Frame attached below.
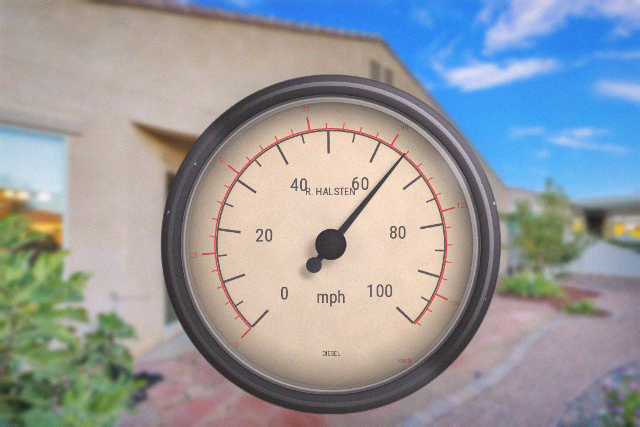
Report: 65 mph
